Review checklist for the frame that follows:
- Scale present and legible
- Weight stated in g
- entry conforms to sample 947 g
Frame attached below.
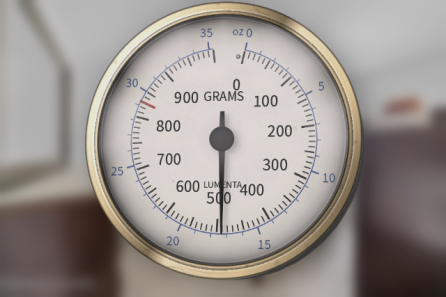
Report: 490 g
